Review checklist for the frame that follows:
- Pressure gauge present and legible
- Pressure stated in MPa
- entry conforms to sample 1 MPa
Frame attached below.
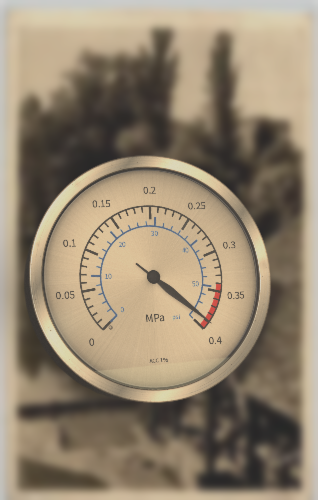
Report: 0.39 MPa
